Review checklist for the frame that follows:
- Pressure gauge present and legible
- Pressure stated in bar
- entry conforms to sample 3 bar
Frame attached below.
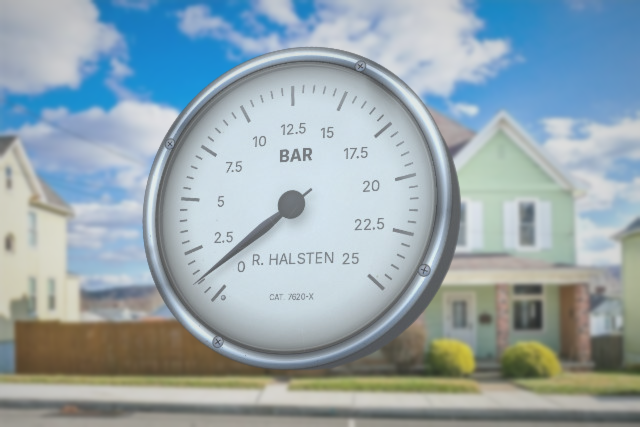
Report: 1 bar
